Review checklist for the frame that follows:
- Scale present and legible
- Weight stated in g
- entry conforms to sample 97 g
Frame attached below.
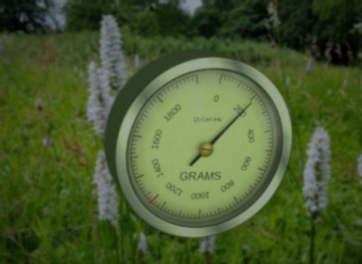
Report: 200 g
